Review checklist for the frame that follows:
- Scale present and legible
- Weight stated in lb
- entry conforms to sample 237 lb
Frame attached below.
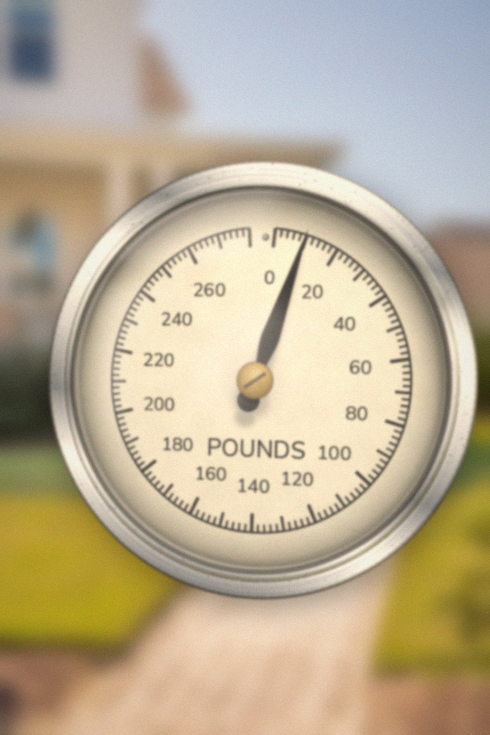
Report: 10 lb
